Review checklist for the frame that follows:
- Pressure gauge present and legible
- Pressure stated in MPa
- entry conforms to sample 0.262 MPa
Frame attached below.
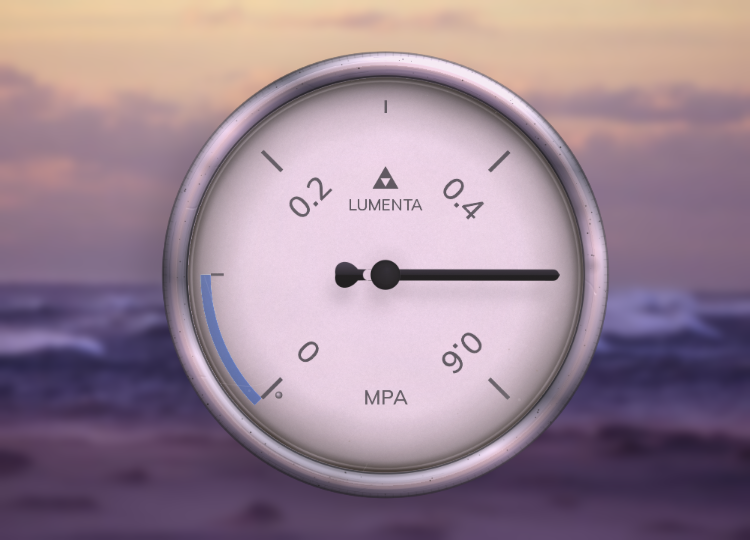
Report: 0.5 MPa
